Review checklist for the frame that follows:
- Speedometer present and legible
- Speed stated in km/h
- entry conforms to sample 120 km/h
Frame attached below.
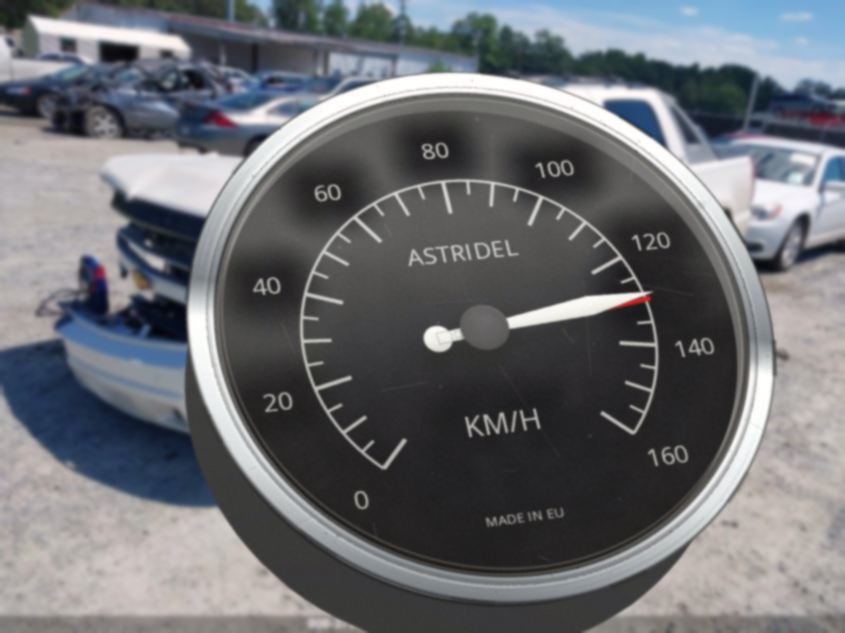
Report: 130 km/h
